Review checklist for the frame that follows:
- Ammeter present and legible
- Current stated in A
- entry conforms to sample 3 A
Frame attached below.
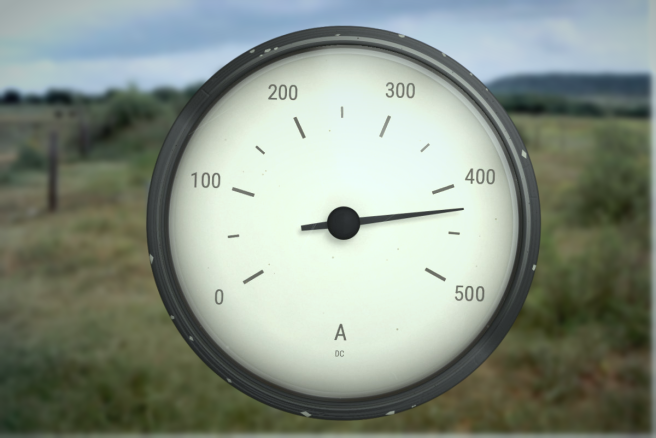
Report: 425 A
